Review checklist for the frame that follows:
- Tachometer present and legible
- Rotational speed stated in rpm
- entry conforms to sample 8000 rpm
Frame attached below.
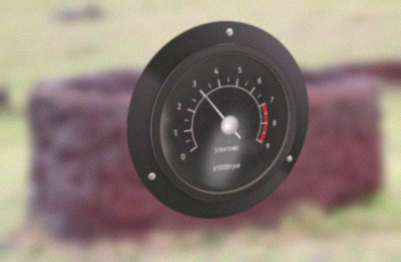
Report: 3000 rpm
